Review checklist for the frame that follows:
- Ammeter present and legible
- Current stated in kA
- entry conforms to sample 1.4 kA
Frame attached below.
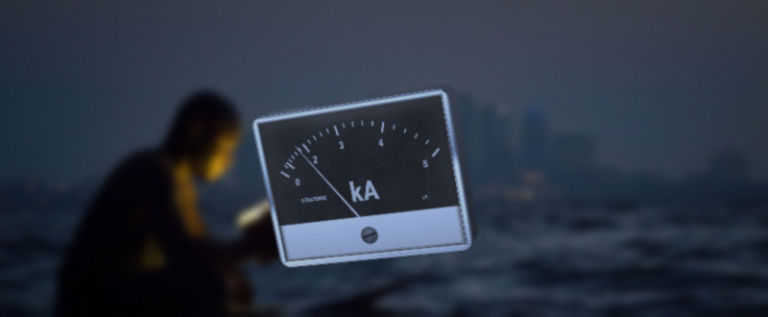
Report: 1.8 kA
